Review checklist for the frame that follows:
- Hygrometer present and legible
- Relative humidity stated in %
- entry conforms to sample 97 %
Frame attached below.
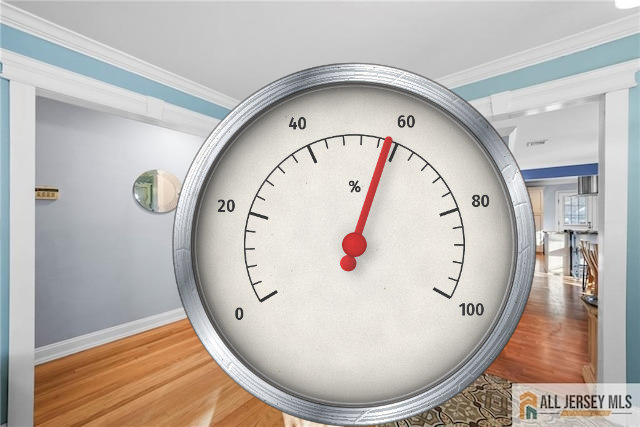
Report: 58 %
